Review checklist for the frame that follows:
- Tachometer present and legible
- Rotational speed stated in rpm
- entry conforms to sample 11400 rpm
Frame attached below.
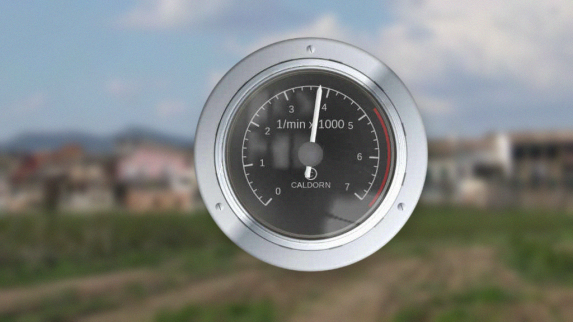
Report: 3800 rpm
